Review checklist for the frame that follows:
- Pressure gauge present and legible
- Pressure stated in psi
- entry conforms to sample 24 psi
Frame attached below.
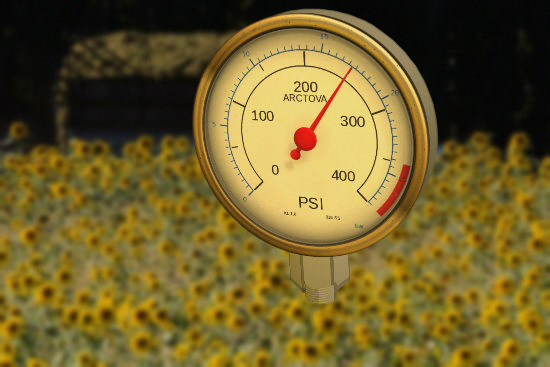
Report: 250 psi
